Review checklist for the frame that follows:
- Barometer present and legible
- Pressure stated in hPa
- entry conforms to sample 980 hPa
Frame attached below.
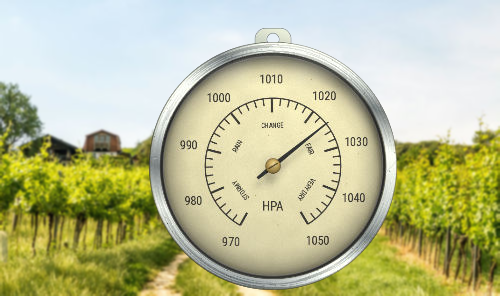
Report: 1024 hPa
